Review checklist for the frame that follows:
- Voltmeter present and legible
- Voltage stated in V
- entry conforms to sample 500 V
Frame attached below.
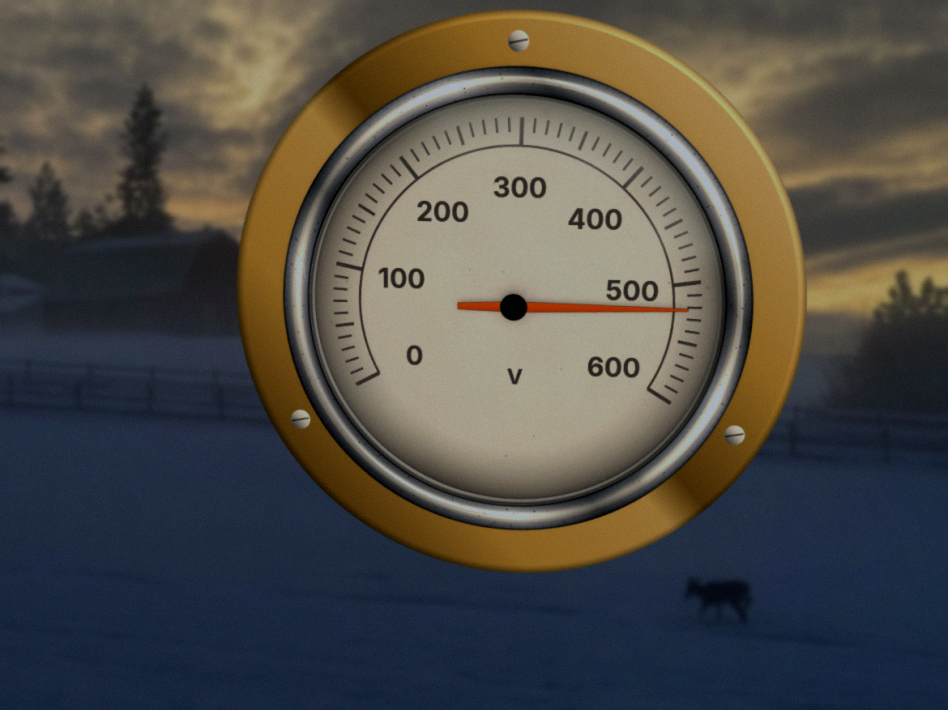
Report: 520 V
